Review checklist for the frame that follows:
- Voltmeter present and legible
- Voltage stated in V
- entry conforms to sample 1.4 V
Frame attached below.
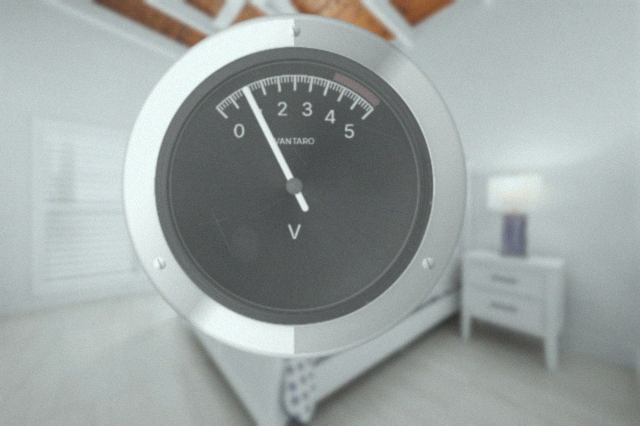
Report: 1 V
